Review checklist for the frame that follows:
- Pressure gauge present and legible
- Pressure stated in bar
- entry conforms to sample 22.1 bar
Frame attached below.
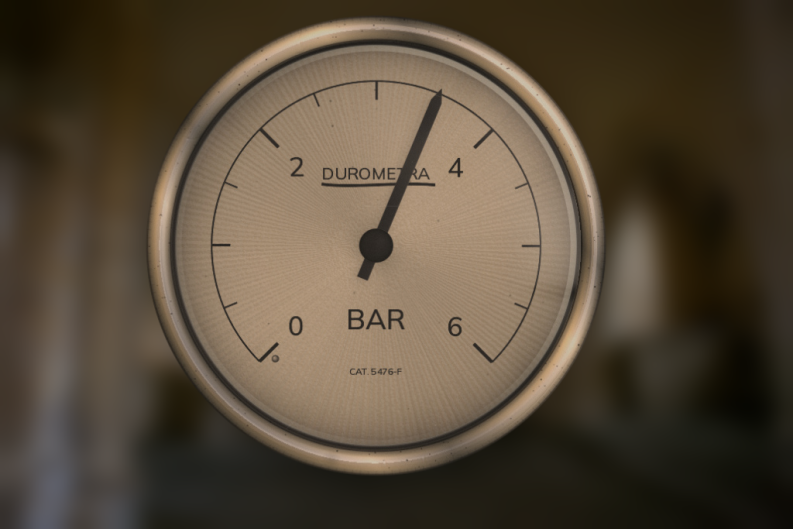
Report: 3.5 bar
